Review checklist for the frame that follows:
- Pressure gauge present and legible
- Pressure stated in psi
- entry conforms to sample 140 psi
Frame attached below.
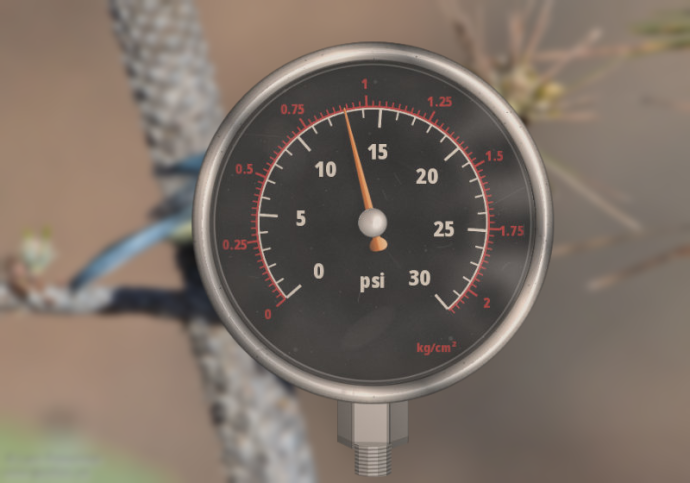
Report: 13 psi
